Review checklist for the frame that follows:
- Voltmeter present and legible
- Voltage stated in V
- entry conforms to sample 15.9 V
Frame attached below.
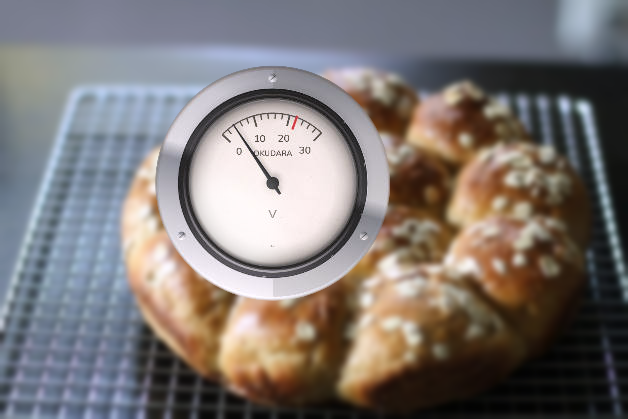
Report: 4 V
